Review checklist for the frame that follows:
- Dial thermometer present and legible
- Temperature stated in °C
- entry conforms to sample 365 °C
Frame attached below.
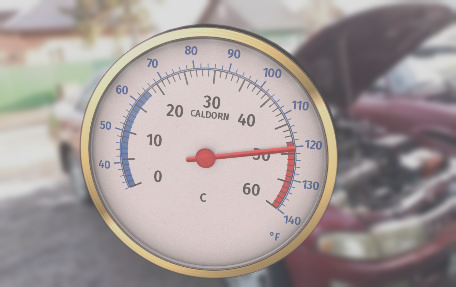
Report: 49 °C
